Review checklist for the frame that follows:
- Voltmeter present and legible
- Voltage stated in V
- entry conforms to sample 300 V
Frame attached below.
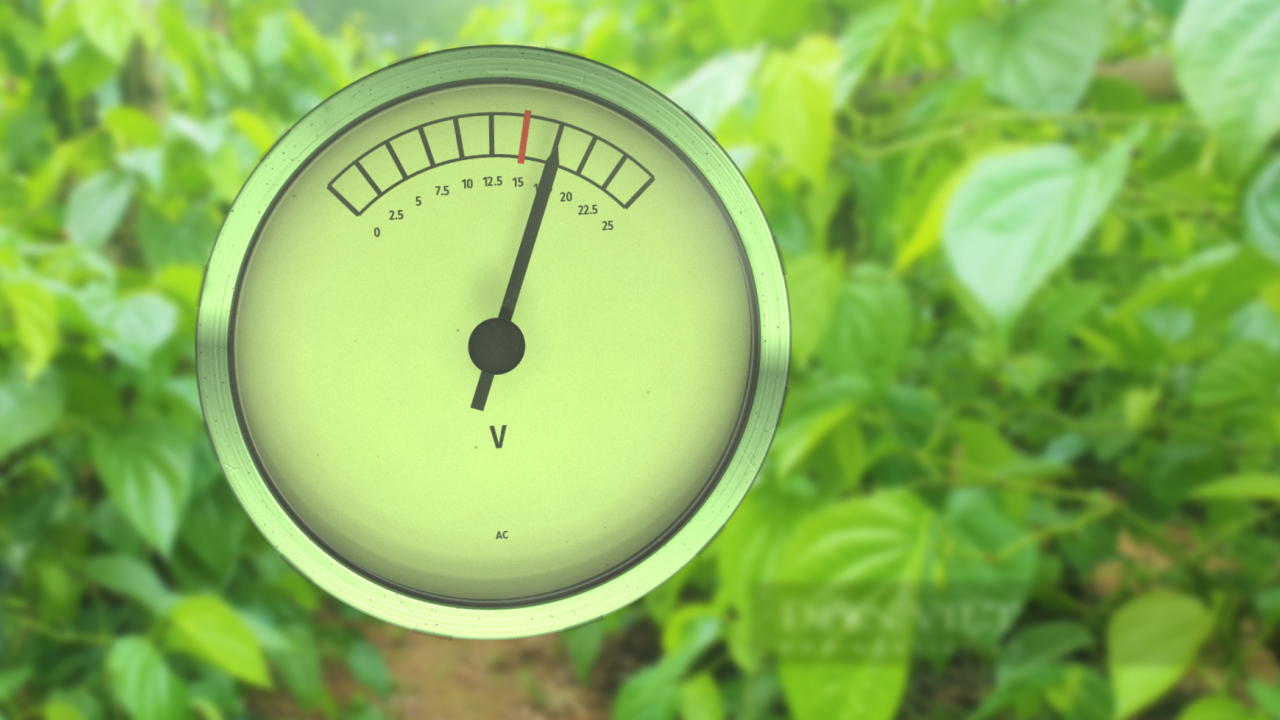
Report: 17.5 V
